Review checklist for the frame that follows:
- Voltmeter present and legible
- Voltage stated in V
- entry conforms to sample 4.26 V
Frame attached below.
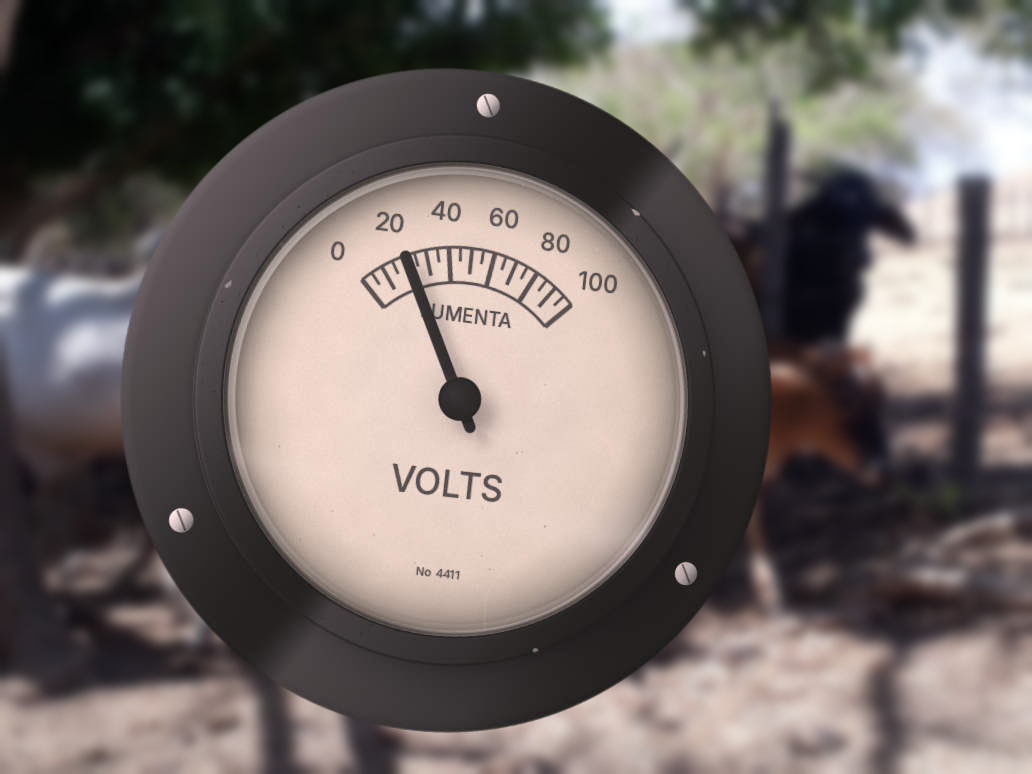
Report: 20 V
